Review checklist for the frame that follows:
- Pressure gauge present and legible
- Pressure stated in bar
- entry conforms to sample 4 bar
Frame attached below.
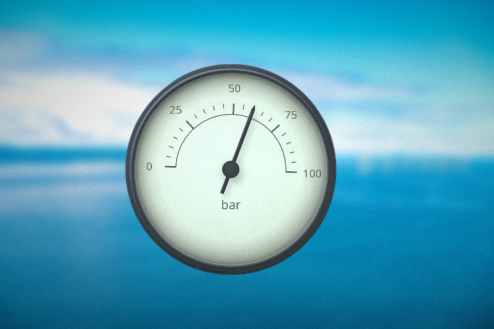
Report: 60 bar
